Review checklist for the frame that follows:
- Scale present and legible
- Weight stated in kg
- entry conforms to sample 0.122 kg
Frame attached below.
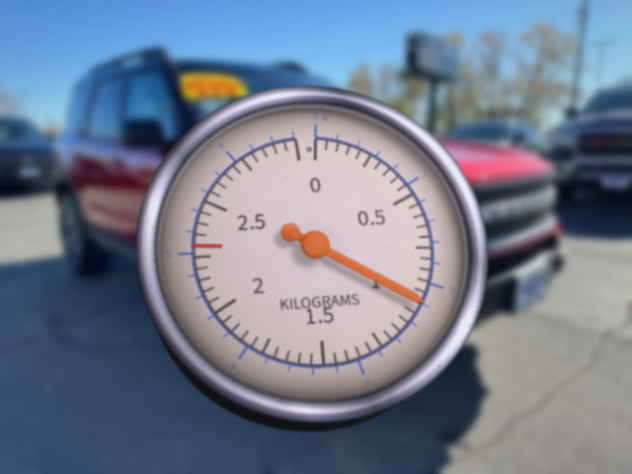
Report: 1 kg
